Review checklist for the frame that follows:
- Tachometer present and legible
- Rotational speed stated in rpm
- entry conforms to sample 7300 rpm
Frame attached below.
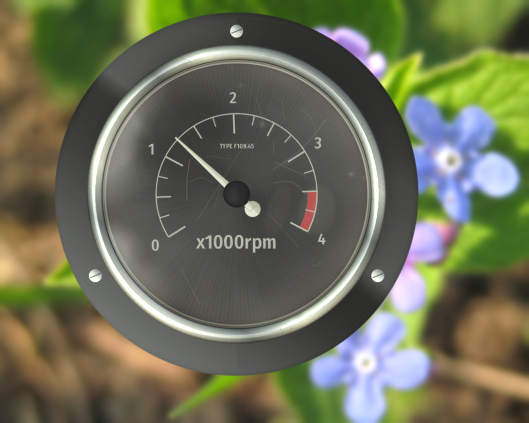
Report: 1250 rpm
